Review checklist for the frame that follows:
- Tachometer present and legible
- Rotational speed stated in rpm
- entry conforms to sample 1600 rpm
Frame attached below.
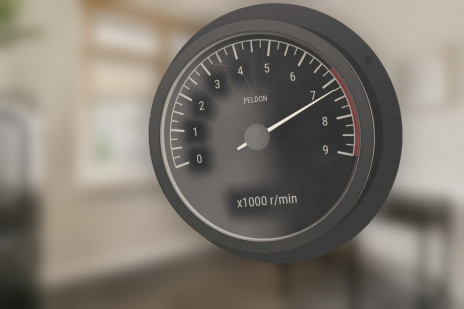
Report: 7250 rpm
